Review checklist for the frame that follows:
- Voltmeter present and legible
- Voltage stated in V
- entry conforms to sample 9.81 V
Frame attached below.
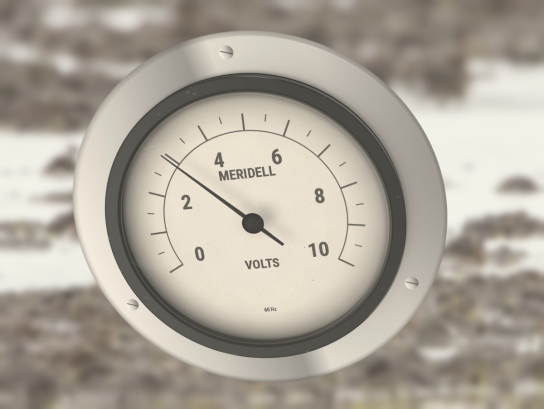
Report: 3 V
